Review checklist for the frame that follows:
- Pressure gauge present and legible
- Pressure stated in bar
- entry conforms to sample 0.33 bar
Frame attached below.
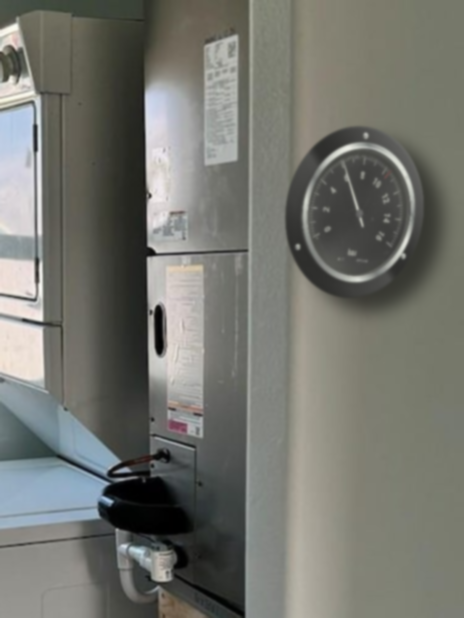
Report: 6 bar
